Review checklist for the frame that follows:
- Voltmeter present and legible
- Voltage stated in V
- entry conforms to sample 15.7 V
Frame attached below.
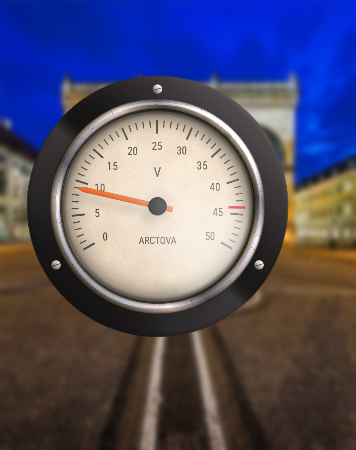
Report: 9 V
